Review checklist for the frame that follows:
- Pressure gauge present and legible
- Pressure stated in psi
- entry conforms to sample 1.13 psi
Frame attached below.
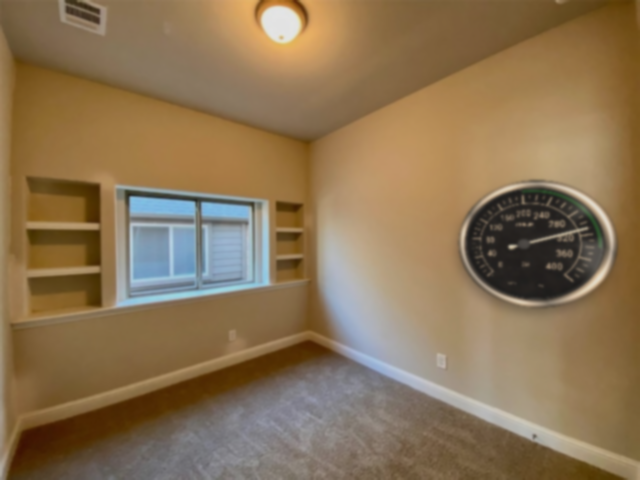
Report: 310 psi
